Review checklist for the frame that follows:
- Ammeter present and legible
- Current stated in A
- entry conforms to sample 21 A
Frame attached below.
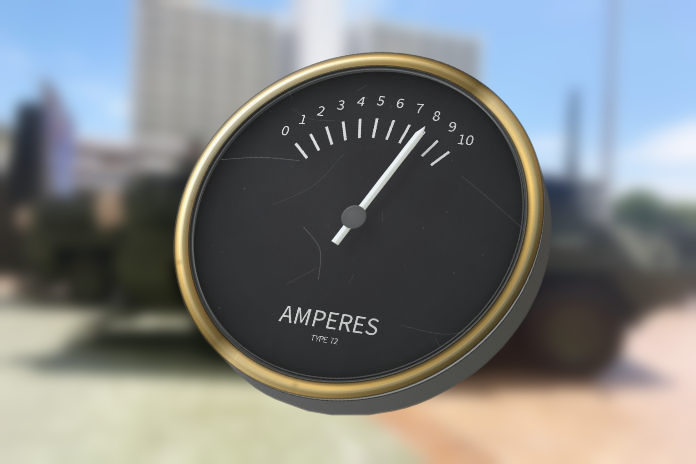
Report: 8 A
